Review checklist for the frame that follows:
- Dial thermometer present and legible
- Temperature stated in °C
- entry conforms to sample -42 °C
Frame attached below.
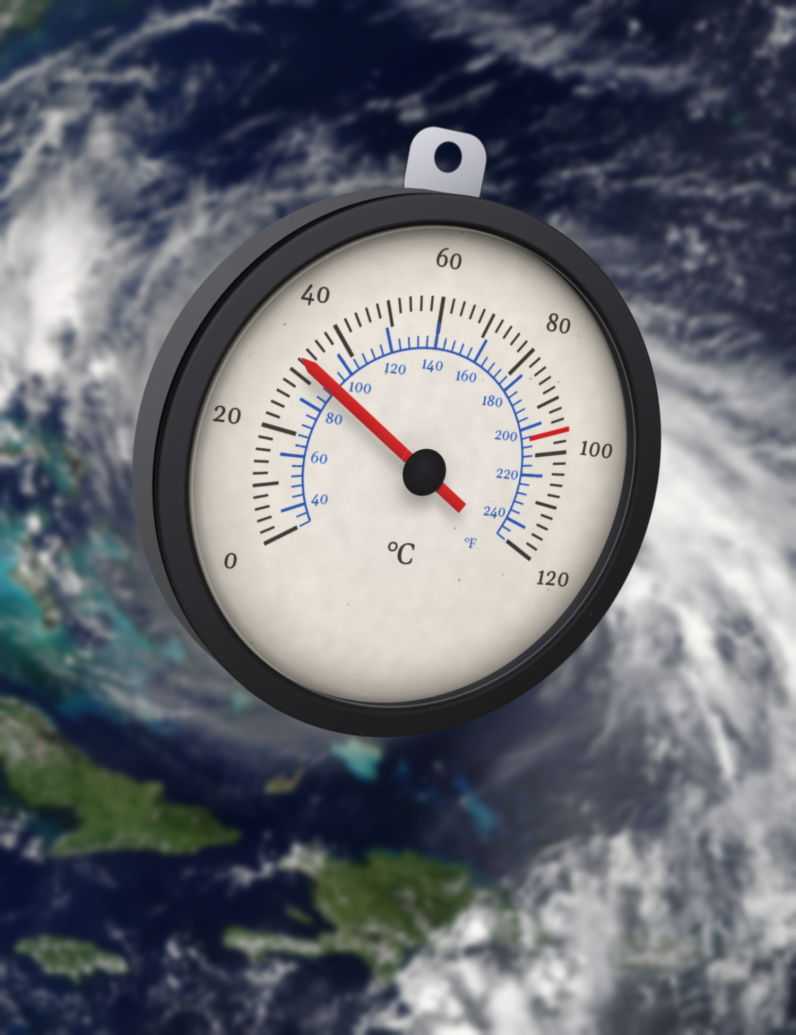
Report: 32 °C
